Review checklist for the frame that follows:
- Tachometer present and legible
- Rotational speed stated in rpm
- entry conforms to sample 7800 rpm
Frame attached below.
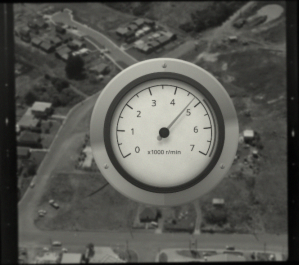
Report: 4750 rpm
